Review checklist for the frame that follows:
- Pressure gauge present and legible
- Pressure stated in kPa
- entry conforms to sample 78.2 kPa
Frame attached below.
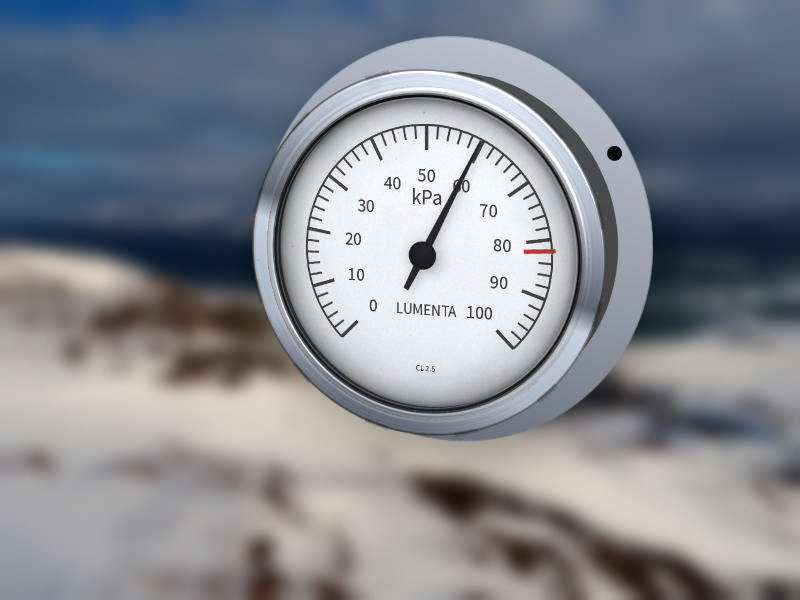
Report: 60 kPa
